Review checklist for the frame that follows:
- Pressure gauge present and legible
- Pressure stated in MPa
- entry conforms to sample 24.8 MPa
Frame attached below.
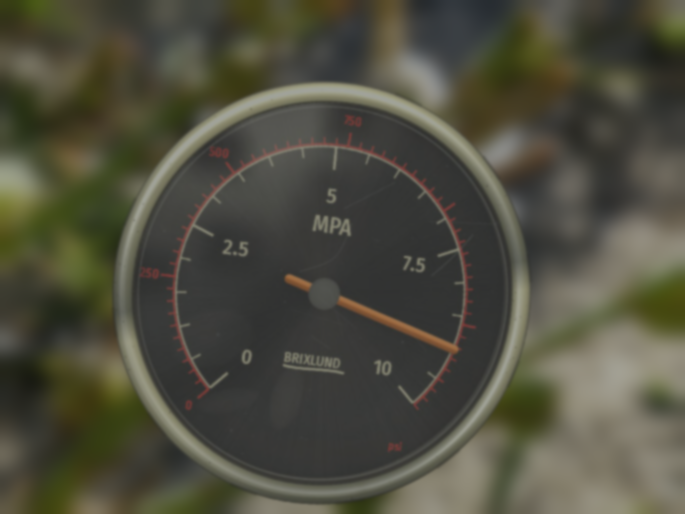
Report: 9 MPa
